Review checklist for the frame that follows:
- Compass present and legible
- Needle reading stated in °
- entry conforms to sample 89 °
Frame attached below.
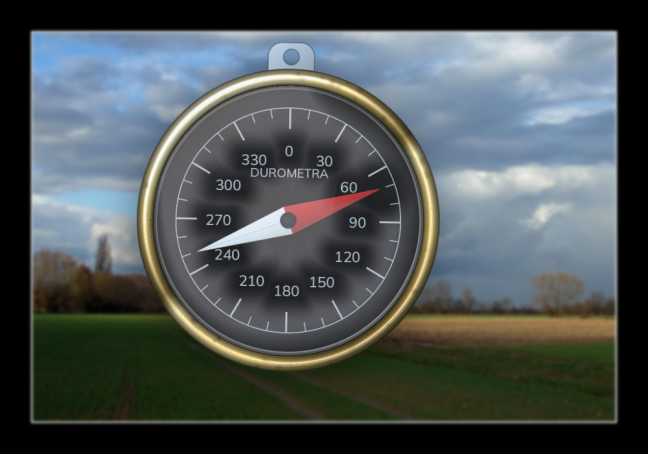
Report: 70 °
